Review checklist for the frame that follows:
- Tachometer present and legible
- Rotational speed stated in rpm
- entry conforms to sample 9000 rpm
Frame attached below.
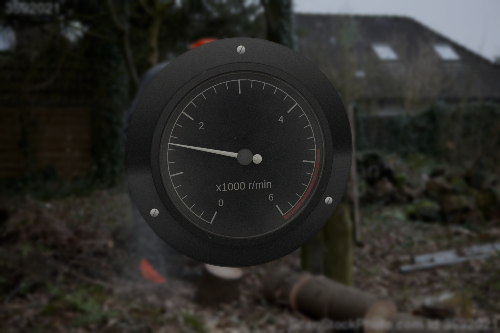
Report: 1500 rpm
